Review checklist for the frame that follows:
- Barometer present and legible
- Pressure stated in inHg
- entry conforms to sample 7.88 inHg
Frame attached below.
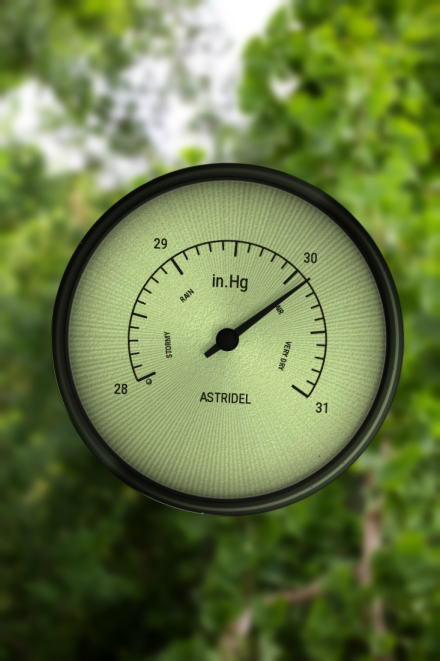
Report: 30.1 inHg
